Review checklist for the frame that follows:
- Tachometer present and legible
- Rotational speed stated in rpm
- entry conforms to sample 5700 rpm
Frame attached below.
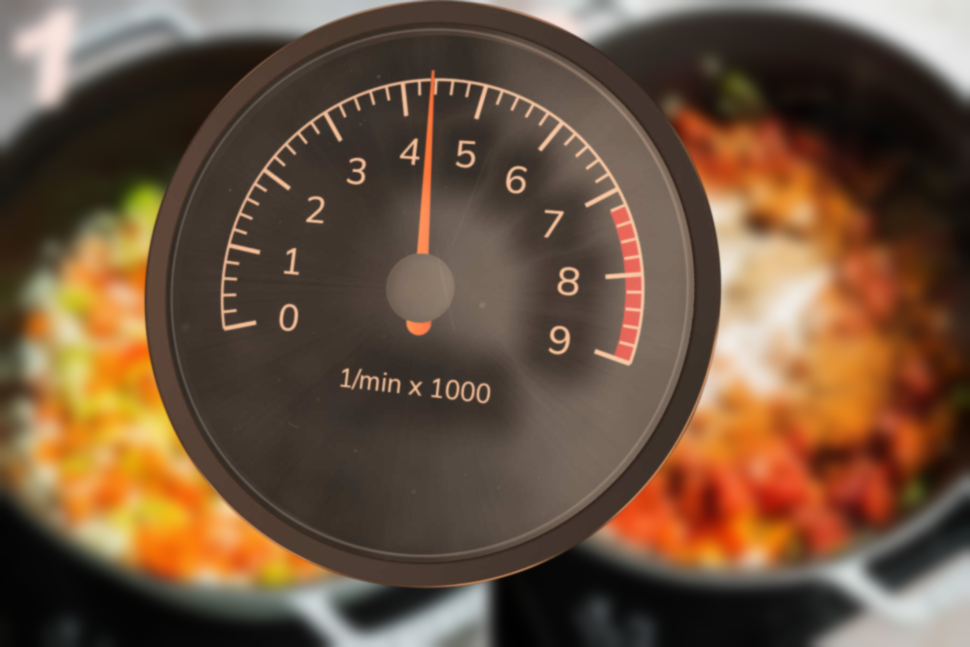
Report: 4400 rpm
